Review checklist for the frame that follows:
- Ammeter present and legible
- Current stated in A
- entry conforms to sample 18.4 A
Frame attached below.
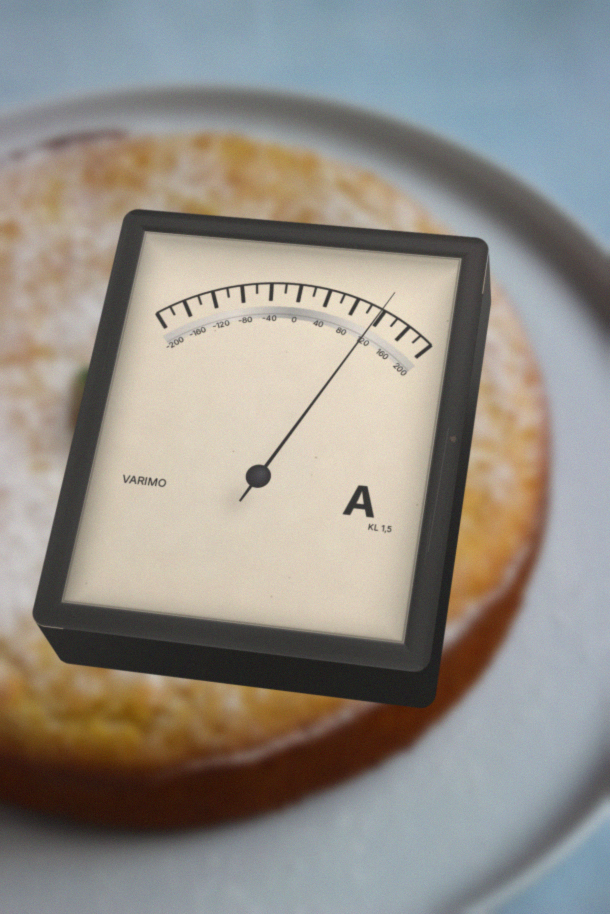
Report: 120 A
